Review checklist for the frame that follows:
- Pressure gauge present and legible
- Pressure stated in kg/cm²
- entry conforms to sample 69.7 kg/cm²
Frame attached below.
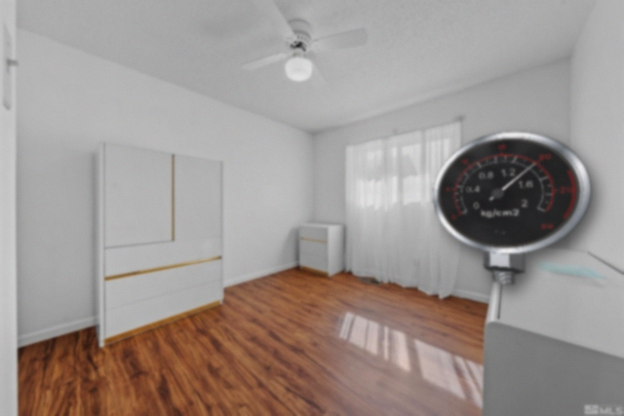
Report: 1.4 kg/cm²
